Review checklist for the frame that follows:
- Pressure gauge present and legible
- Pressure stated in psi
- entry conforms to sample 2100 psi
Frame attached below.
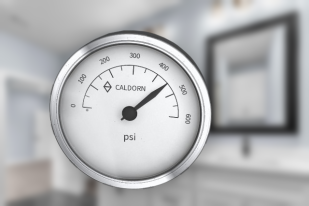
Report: 450 psi
